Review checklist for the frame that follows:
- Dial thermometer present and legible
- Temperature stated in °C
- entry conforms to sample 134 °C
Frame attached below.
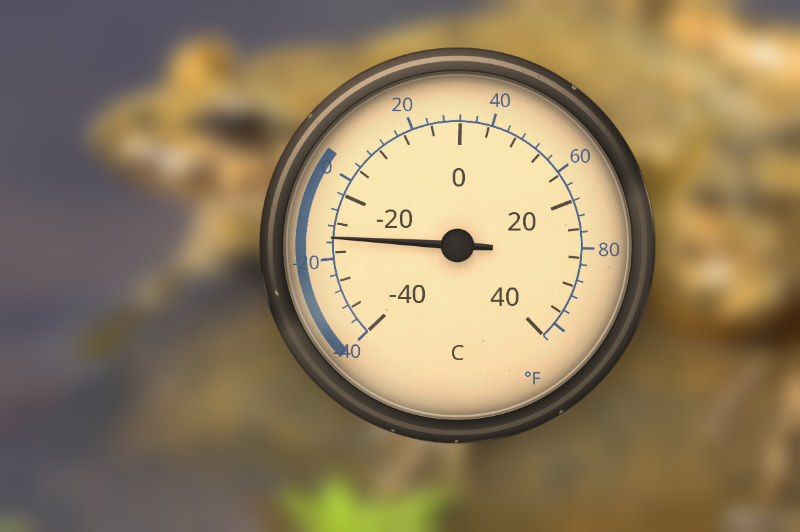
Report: -26 °C
